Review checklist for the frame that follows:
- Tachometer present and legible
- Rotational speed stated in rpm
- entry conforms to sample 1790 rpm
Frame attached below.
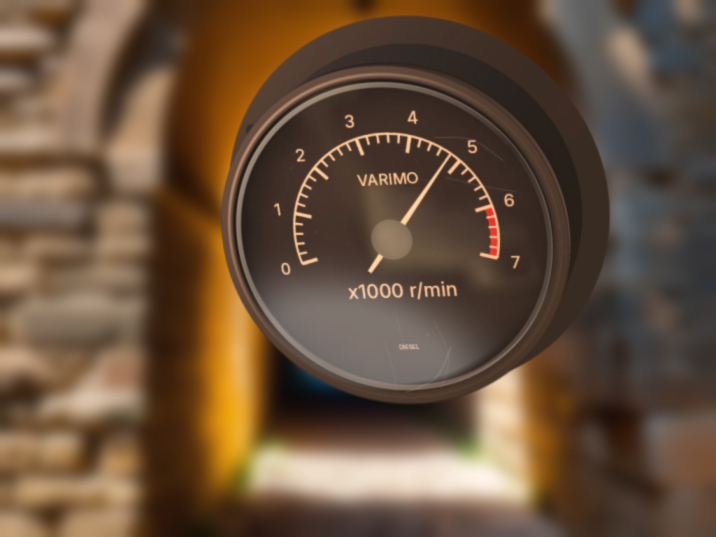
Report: 4800 rpm
